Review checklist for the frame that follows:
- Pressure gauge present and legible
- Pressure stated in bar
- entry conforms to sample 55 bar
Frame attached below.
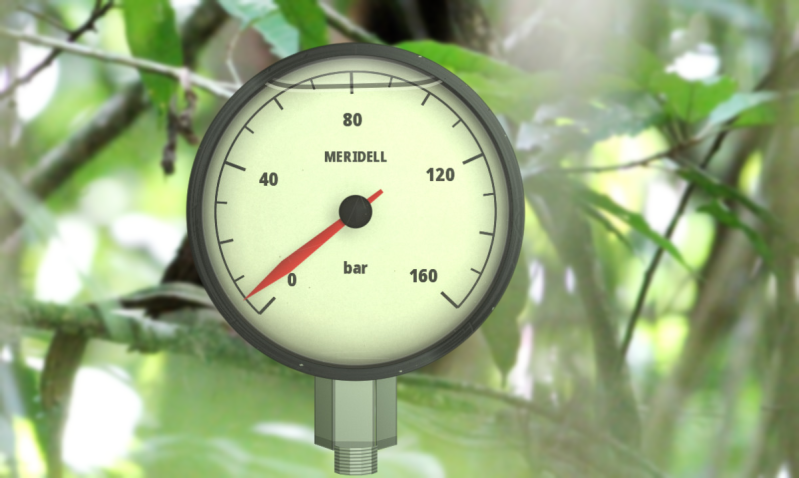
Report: 5 bar
